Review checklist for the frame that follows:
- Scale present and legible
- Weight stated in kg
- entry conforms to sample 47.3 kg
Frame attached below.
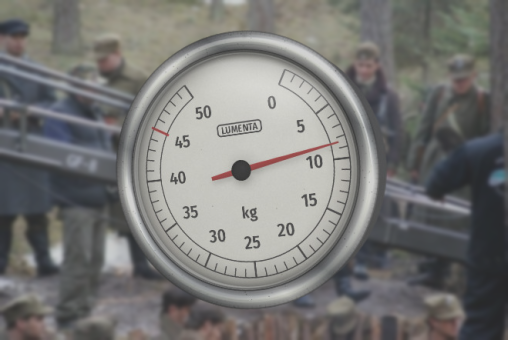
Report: 8.5 kg
